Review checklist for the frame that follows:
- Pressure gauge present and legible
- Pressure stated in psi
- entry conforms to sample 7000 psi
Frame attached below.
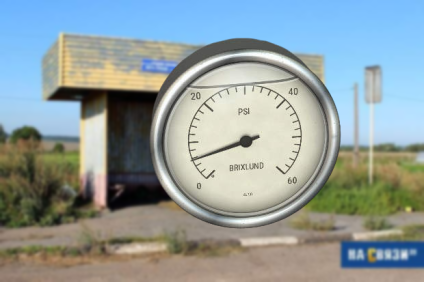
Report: 6 psi
